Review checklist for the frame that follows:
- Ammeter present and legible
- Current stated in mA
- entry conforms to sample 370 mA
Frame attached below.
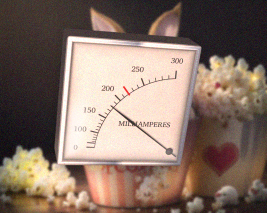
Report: 180 mA
